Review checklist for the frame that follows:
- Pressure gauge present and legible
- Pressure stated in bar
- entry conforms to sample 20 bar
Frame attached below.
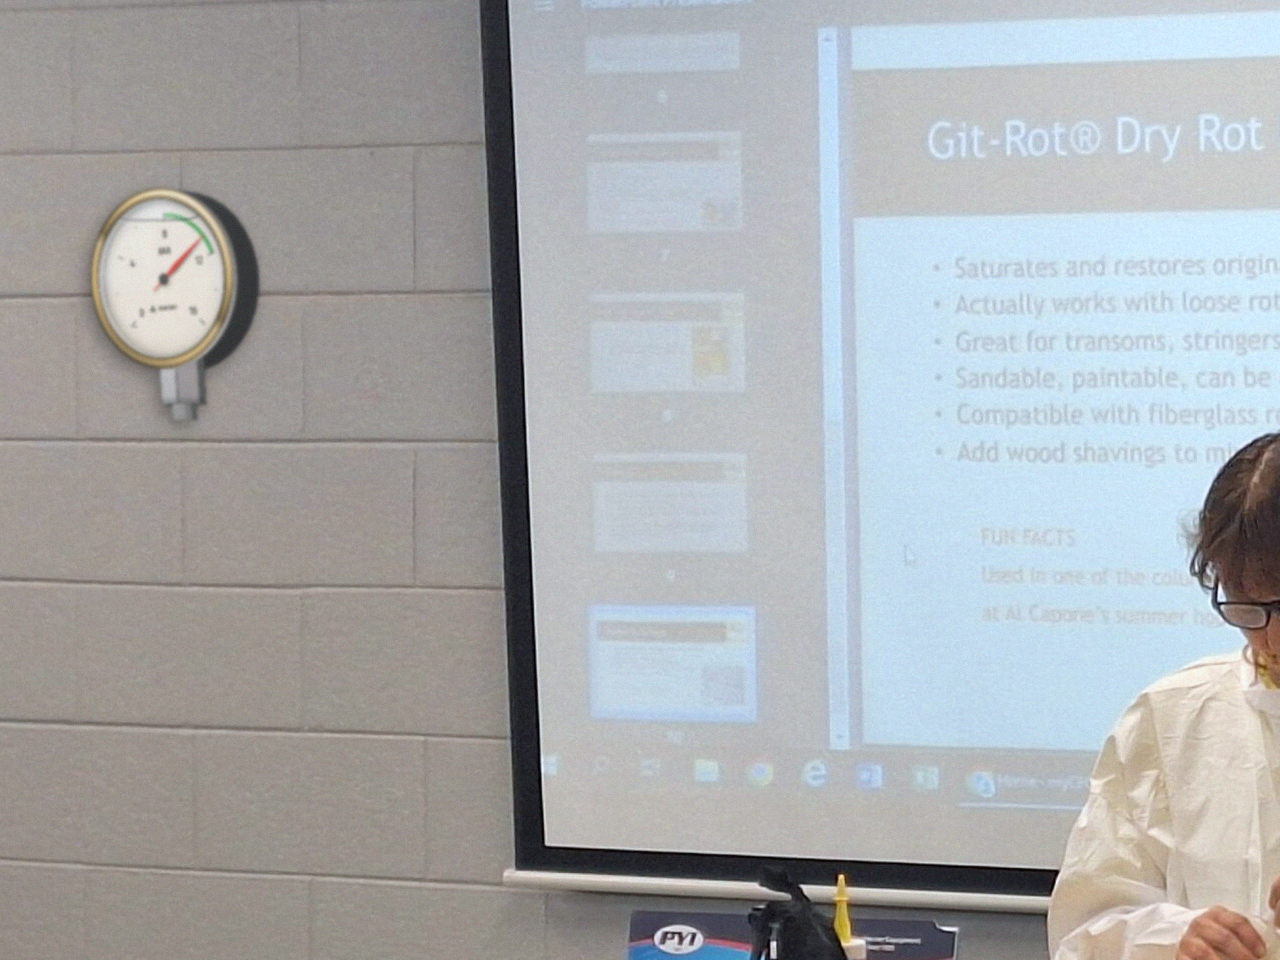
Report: 11 bar
